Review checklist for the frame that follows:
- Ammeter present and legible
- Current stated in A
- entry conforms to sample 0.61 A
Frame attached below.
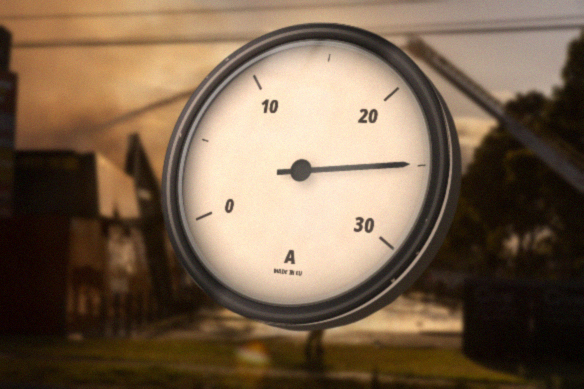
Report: 25 A
